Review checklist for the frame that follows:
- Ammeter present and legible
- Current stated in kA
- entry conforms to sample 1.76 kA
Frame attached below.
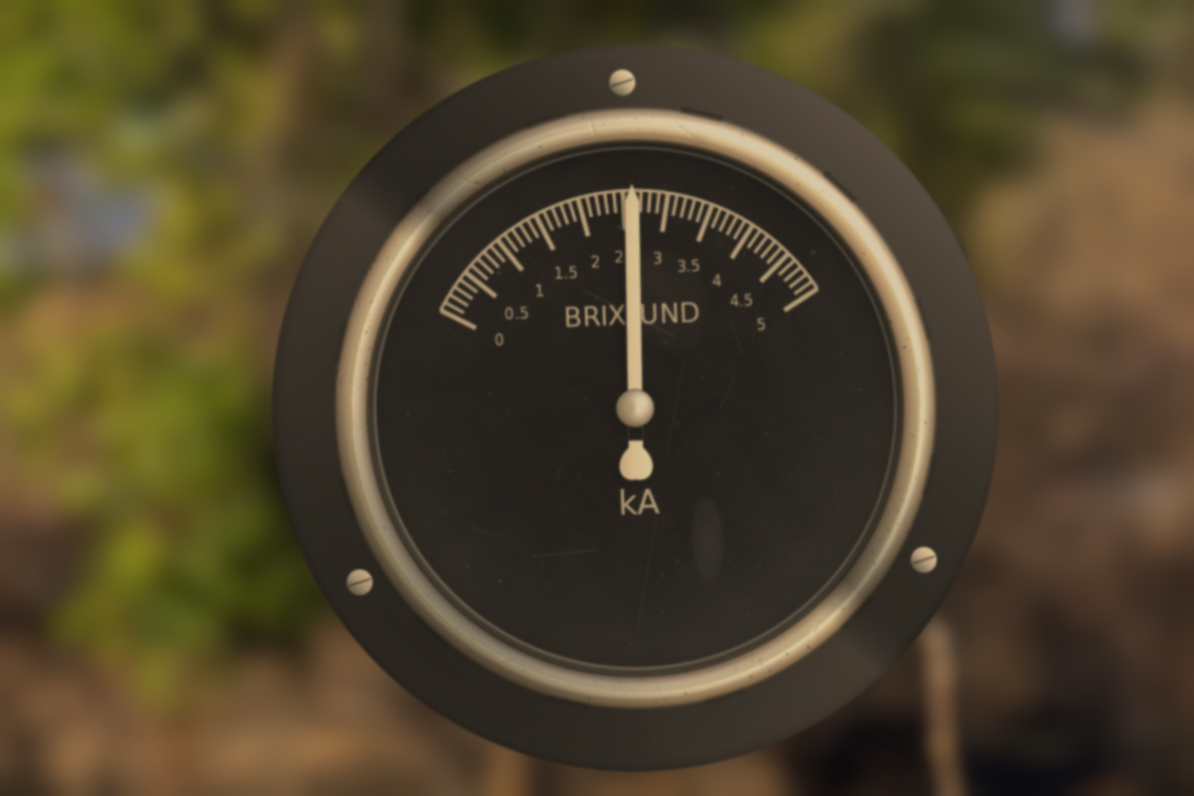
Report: 2.6 kA
